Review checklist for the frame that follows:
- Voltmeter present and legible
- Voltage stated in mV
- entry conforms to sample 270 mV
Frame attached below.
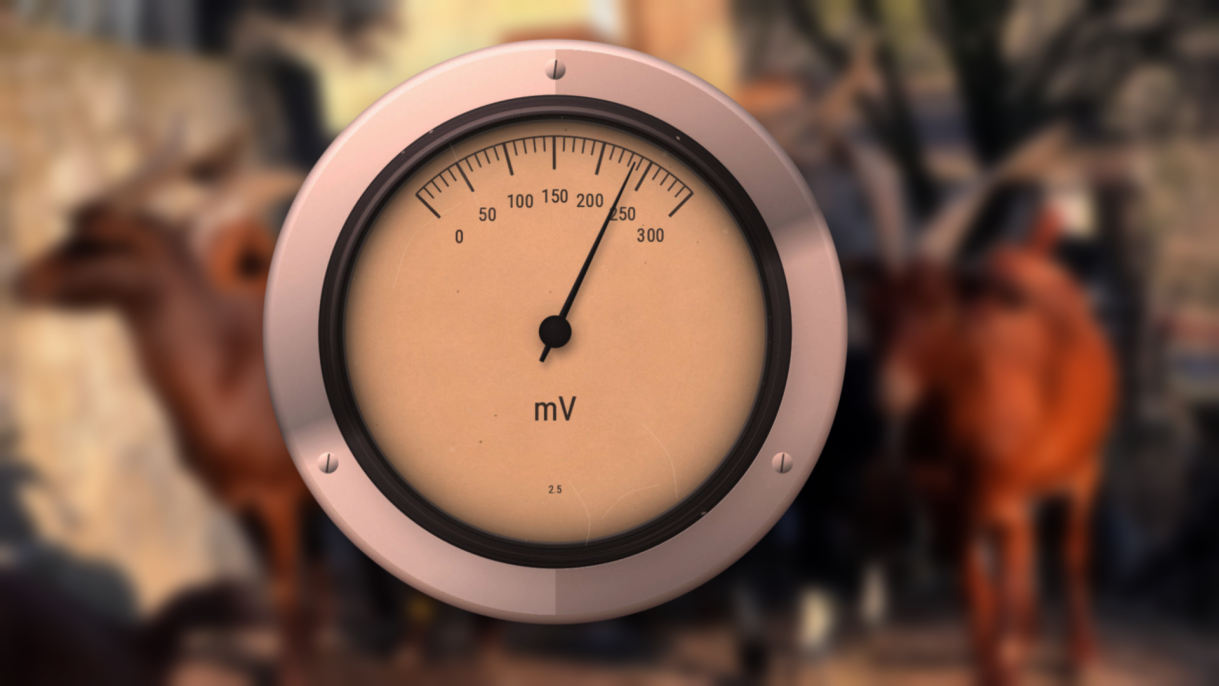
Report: 235 mV
